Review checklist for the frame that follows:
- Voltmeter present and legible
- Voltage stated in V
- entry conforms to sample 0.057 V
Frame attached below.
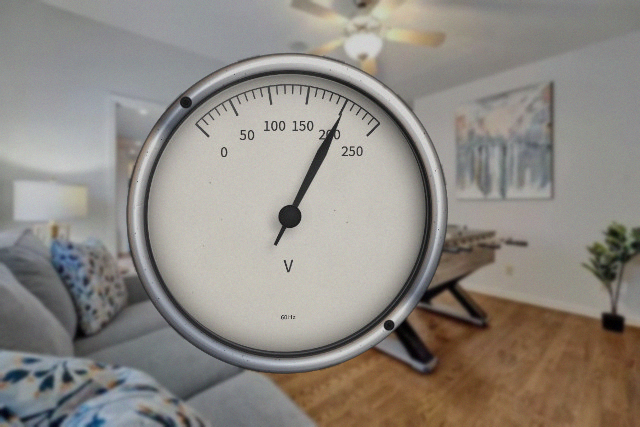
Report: 200 V
